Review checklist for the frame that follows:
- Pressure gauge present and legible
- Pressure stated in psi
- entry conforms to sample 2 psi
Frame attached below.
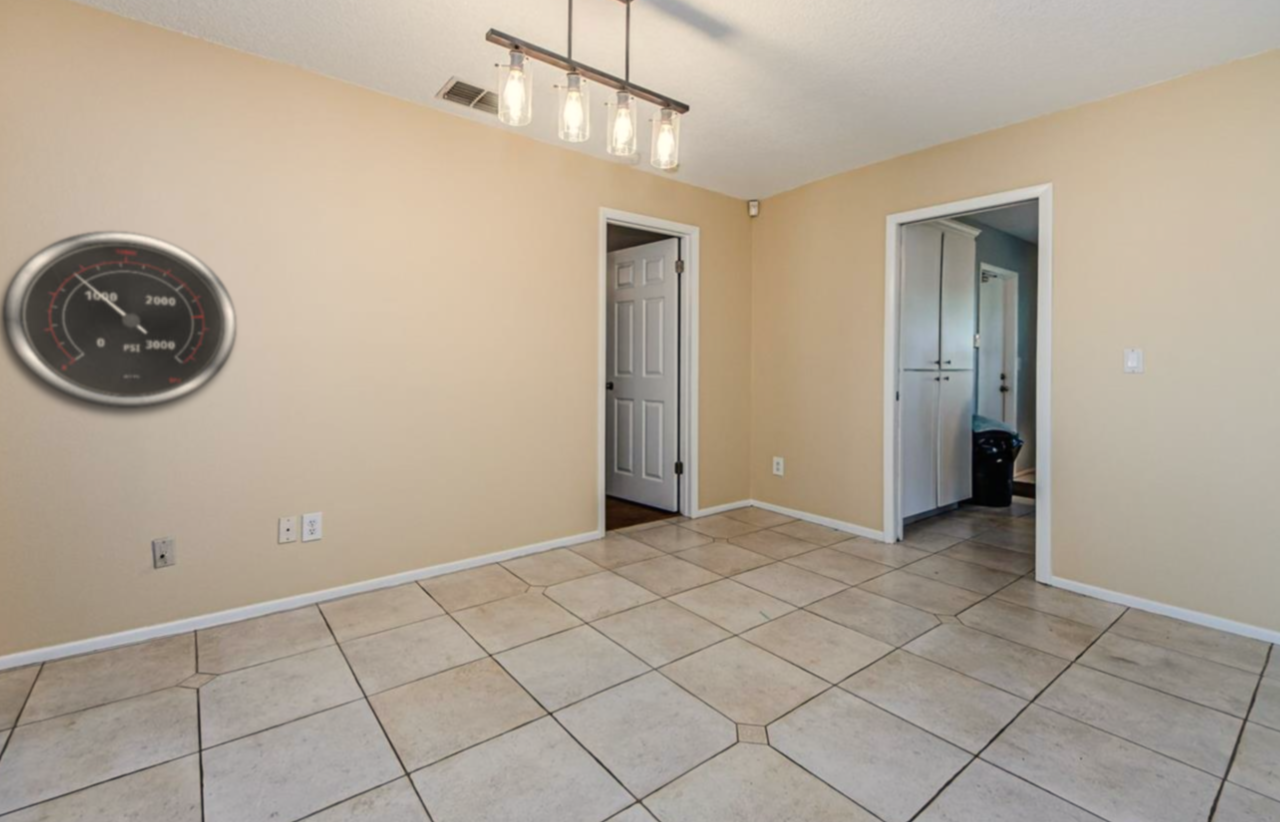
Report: 1000 psi
